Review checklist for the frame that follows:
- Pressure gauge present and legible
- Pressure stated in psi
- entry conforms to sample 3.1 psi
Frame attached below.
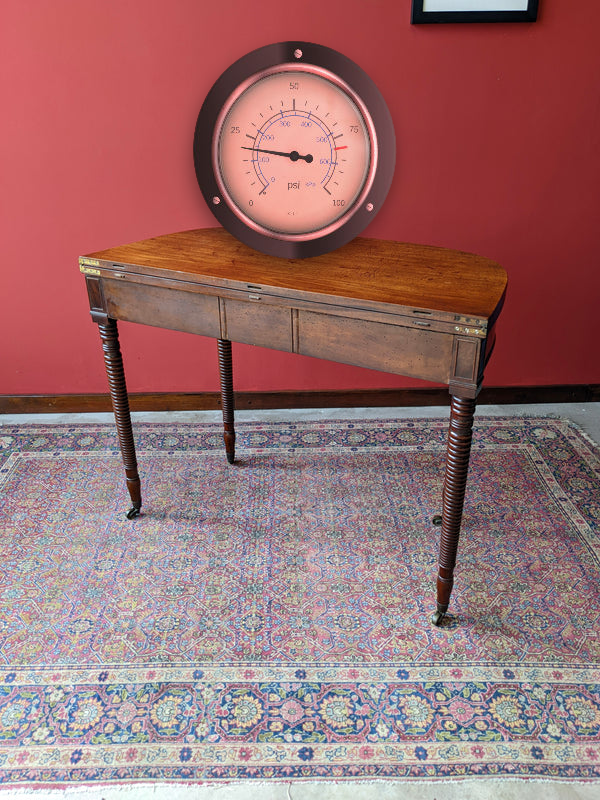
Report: 20 psi
